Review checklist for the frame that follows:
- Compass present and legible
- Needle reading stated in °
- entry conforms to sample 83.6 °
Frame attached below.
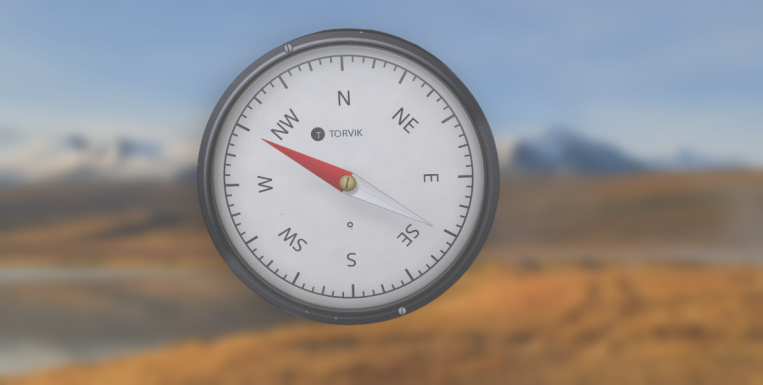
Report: 300 °
